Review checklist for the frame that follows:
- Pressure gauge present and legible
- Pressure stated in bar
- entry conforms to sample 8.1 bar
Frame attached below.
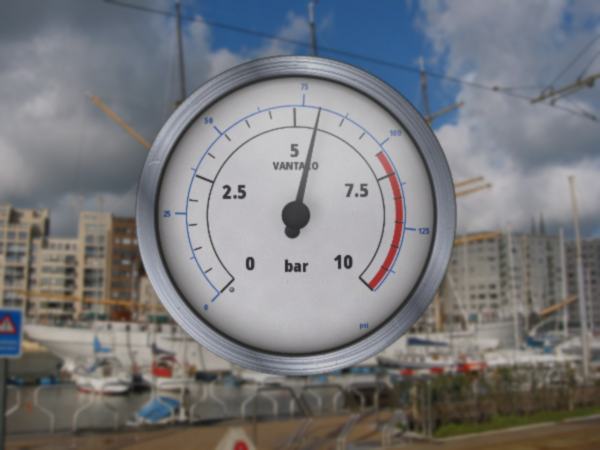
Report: 5.5 bar
